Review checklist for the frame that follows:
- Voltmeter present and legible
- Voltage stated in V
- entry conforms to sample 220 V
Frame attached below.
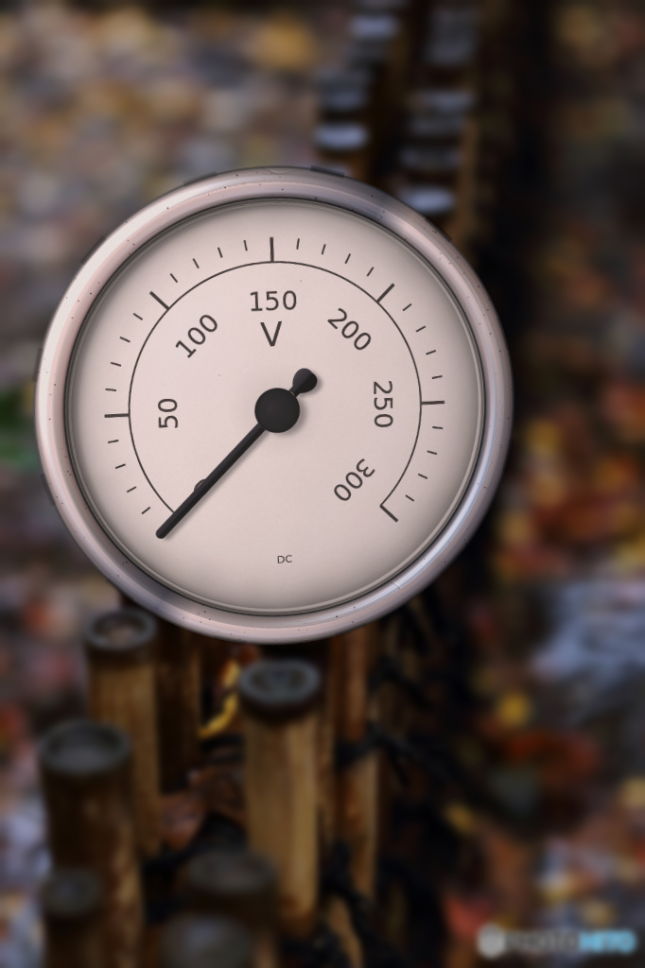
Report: 0 V
